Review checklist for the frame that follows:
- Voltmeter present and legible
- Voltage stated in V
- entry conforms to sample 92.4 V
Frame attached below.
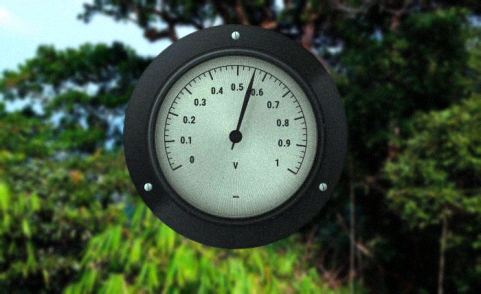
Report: 0.56 V
